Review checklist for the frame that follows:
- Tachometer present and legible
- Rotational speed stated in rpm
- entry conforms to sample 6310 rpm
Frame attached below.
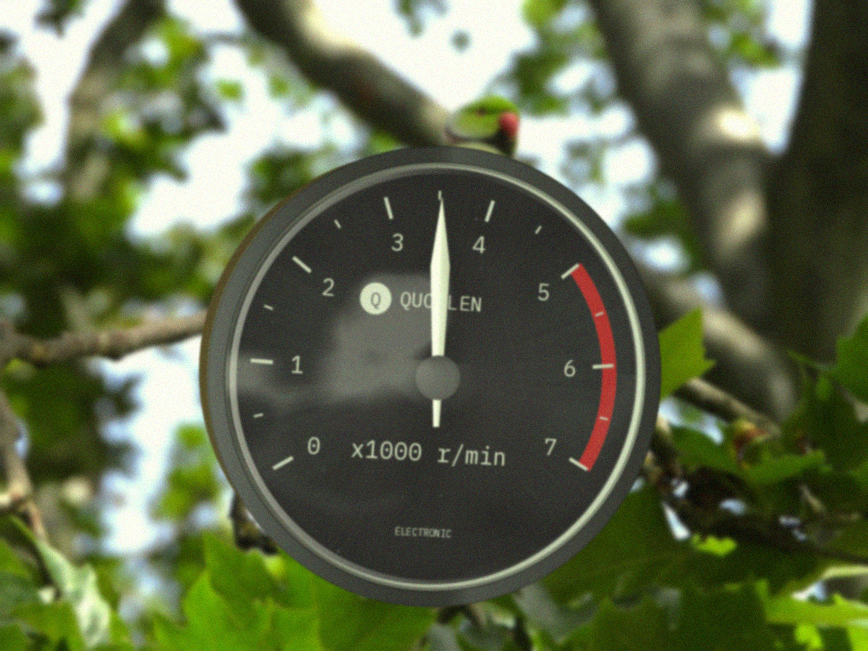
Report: 3500 rpm
